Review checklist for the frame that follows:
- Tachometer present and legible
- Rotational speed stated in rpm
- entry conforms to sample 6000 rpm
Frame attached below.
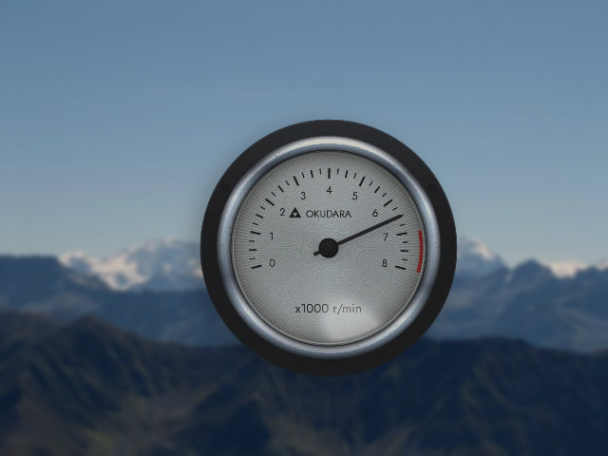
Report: 6500 rpm
